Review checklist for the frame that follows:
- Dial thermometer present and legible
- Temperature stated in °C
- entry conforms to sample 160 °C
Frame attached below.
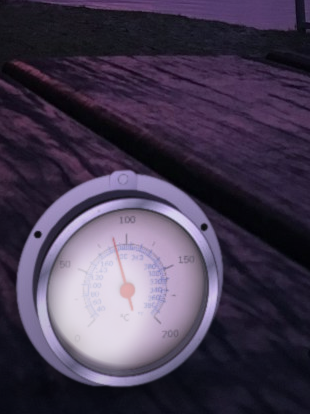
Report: 87.5 °C
